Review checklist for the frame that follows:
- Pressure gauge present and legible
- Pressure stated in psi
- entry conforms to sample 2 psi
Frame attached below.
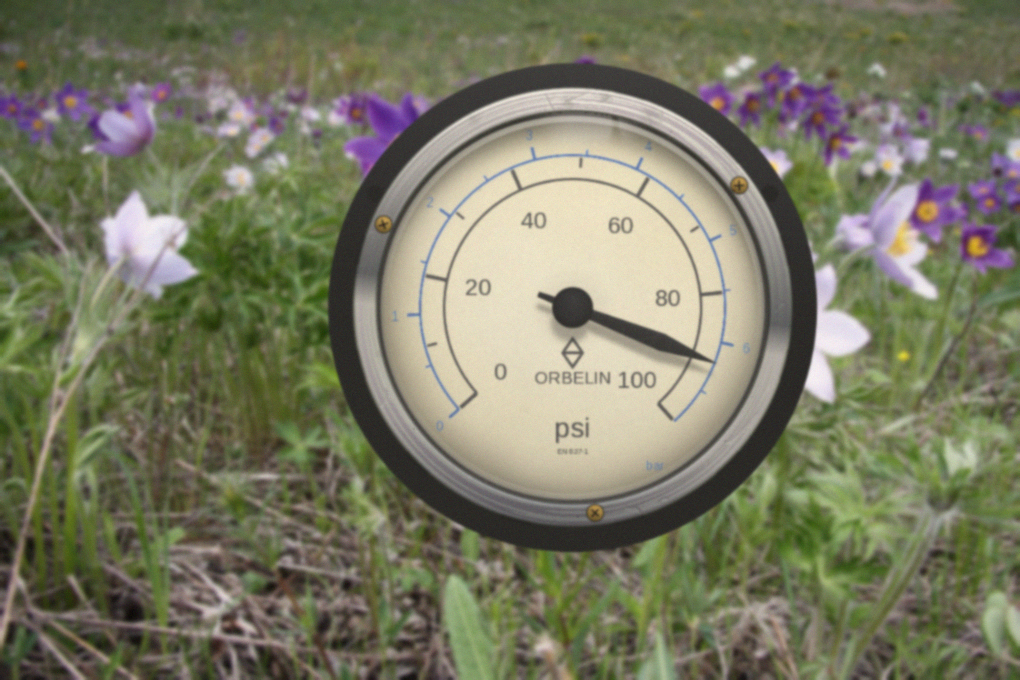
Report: 90 psi
